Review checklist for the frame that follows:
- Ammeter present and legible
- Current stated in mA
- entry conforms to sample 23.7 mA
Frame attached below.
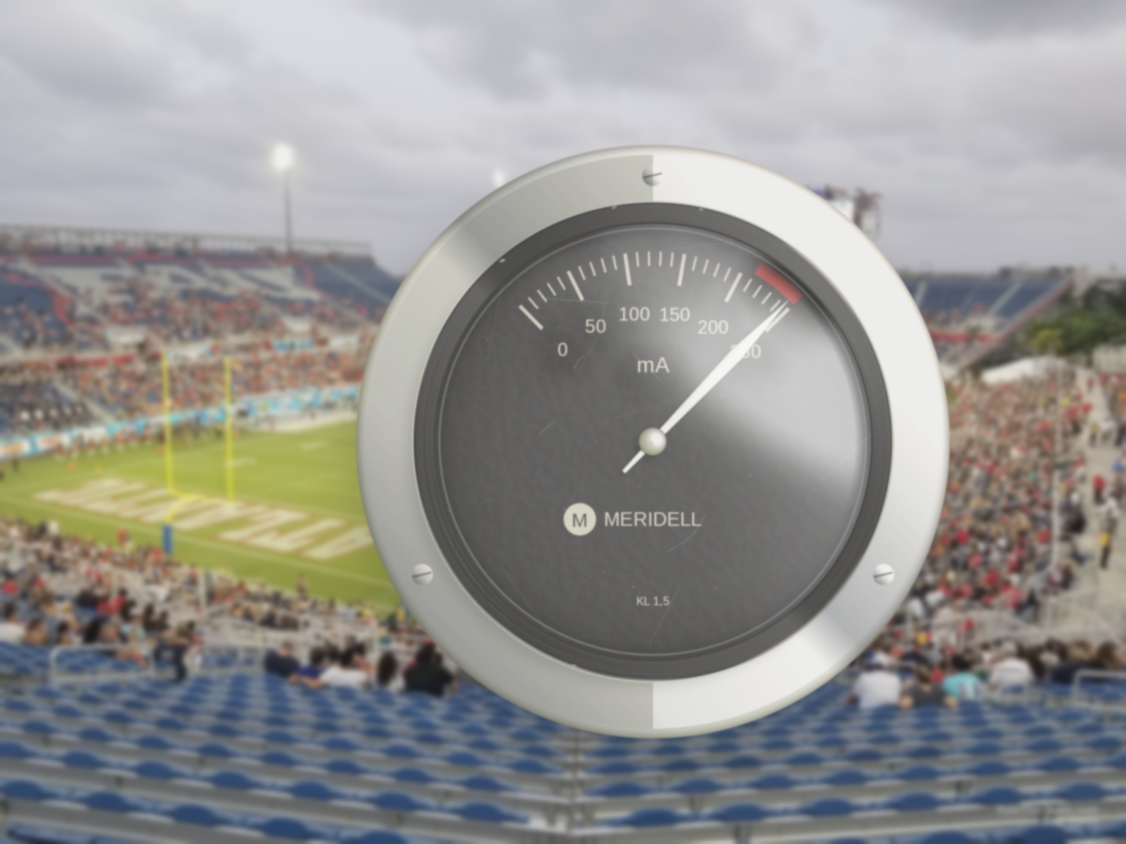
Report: 245 mA
